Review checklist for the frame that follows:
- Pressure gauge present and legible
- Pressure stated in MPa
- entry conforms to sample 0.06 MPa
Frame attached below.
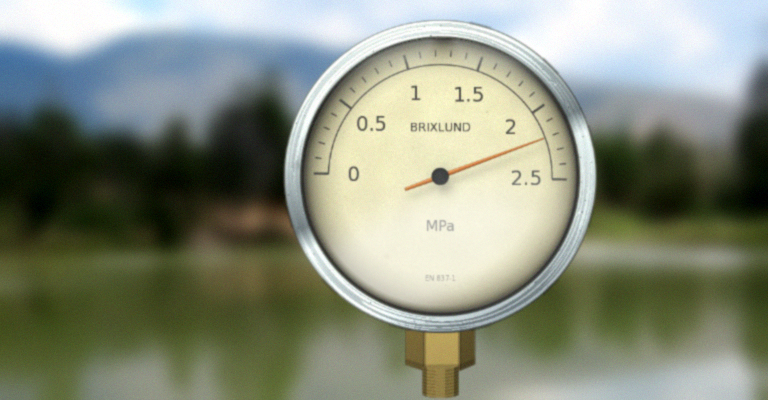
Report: 2.2 MPa
